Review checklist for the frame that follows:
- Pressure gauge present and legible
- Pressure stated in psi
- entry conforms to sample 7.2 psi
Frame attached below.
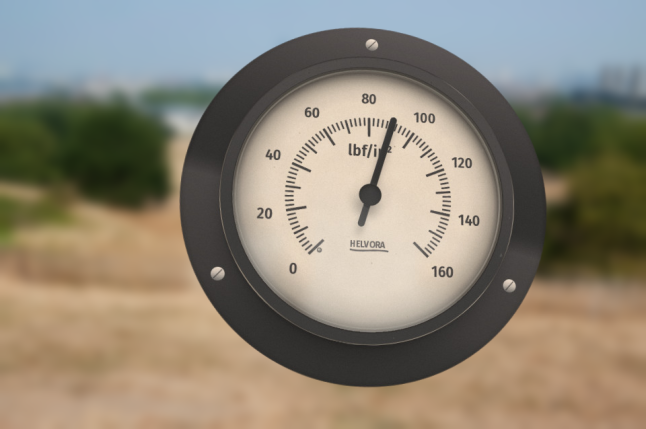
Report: 90 psi
